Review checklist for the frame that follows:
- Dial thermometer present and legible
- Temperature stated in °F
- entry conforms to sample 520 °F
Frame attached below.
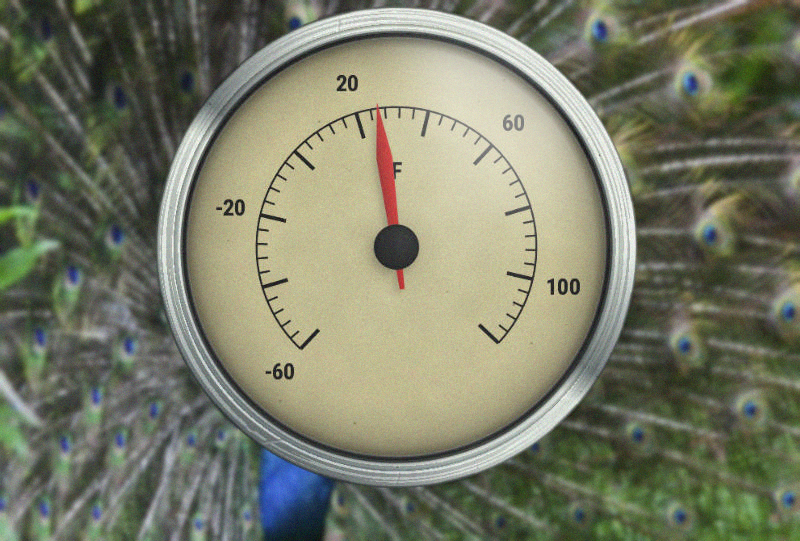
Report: 26 °F
